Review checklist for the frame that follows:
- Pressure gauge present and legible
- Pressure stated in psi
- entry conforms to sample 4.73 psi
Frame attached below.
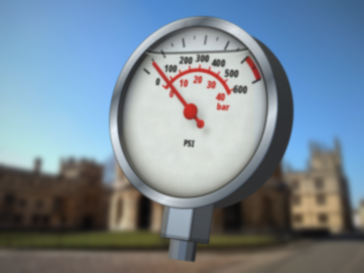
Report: 50 psi
